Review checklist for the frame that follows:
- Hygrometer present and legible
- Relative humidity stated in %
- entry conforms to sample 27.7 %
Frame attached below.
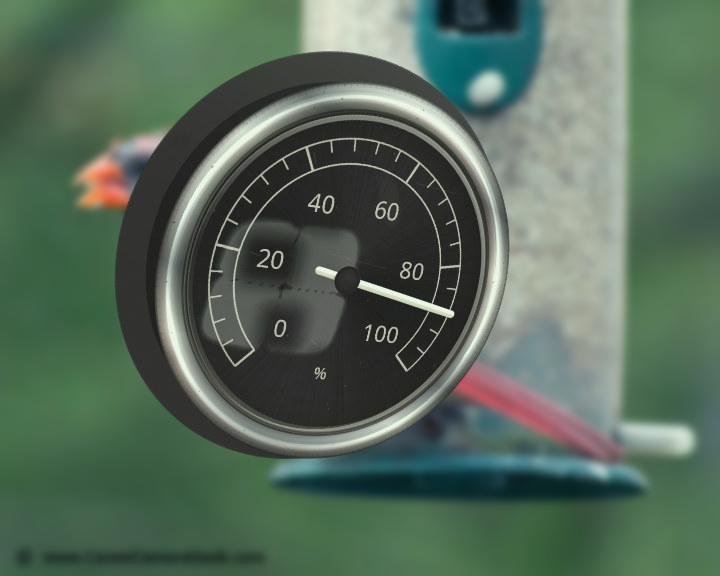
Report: 88 %
